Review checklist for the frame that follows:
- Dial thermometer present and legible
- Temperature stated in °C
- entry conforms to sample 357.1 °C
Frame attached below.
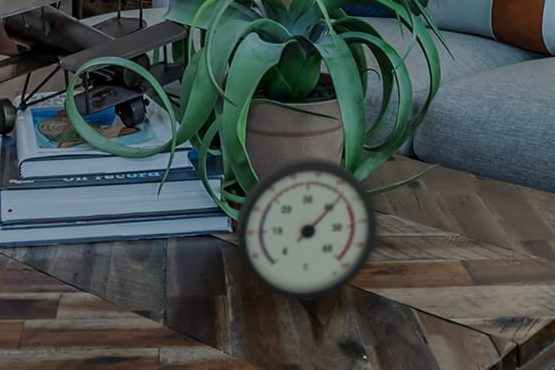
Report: 40 °C
